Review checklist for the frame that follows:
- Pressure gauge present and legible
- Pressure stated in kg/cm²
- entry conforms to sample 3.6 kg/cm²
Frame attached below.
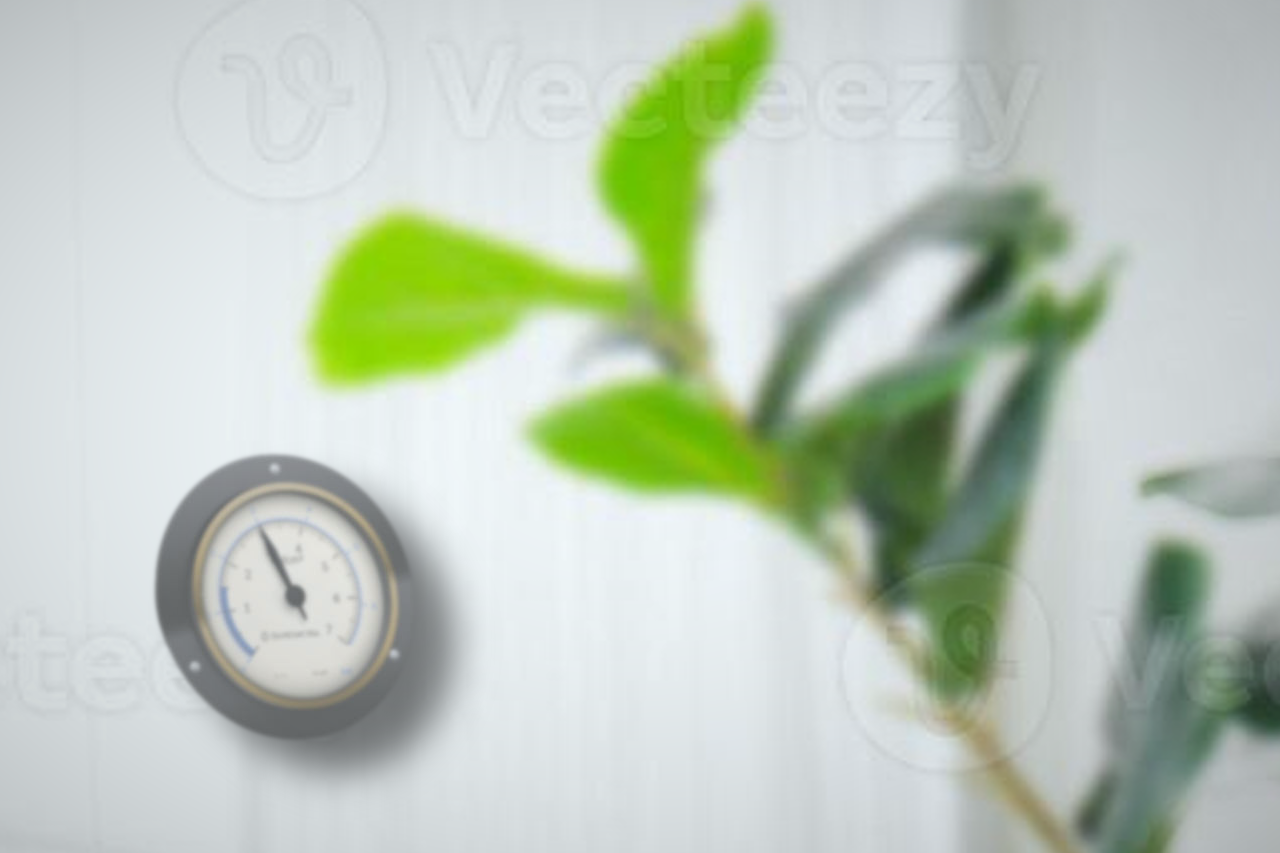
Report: 3 kg/cm²
